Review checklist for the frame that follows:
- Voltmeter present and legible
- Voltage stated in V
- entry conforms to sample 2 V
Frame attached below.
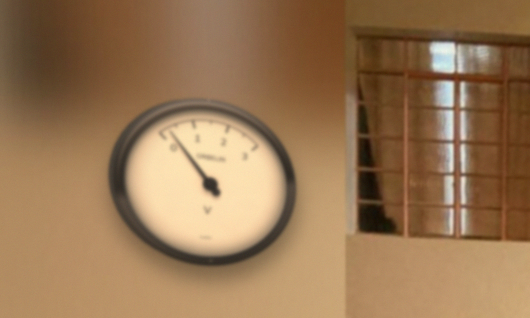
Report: 0.25 V
